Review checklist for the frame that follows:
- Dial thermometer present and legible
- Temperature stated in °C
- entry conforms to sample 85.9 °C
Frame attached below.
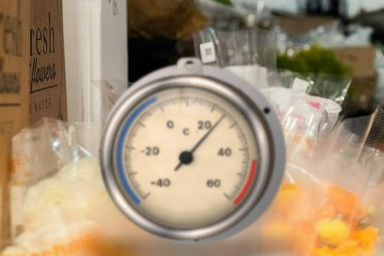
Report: 25 °C
